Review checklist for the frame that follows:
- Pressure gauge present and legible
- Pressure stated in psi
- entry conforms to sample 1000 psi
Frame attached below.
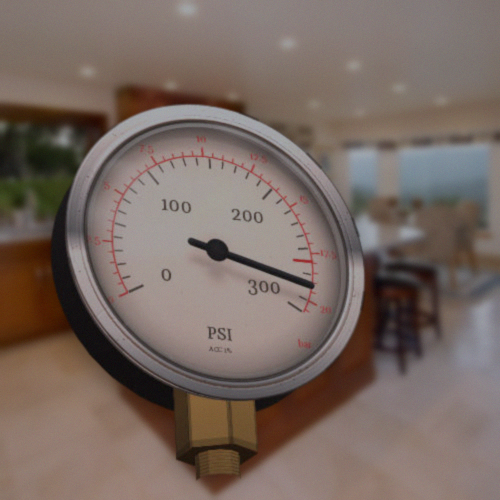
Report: 280 psi
